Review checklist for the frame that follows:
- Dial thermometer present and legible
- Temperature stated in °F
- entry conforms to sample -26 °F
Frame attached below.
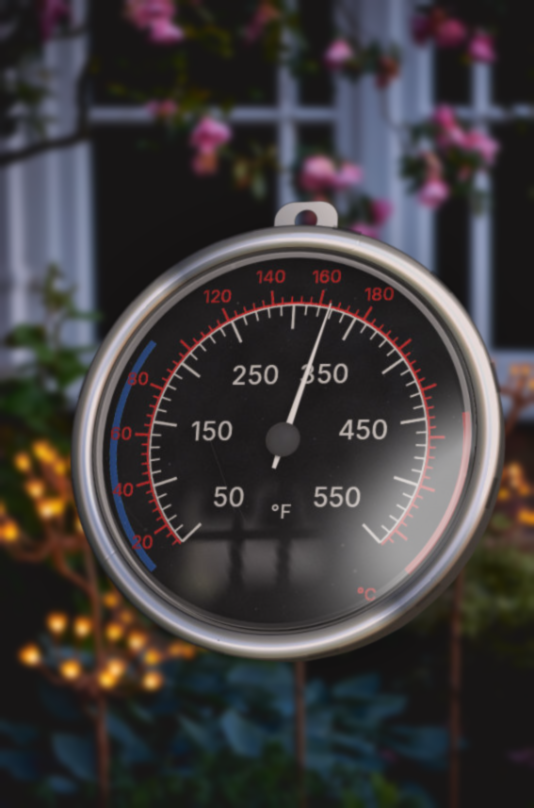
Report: 330 °F
